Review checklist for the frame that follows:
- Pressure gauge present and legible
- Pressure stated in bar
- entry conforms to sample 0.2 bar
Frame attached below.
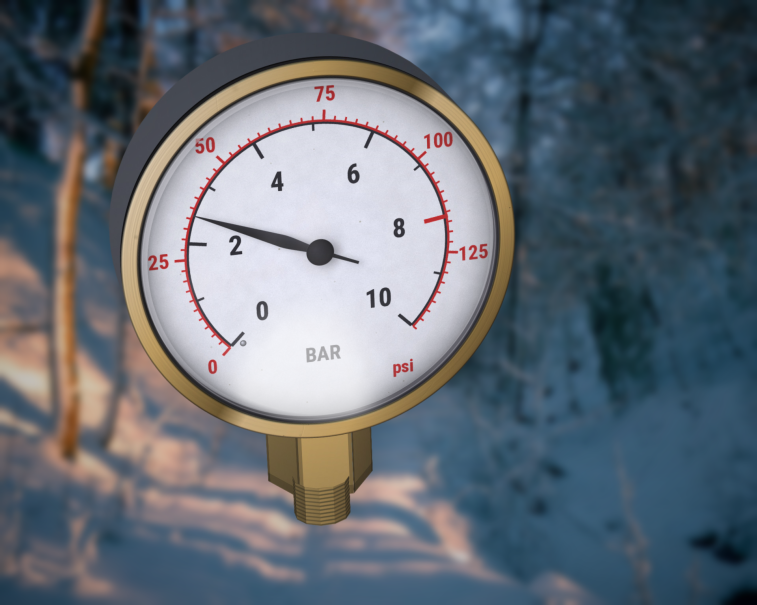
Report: 2.5 bar
